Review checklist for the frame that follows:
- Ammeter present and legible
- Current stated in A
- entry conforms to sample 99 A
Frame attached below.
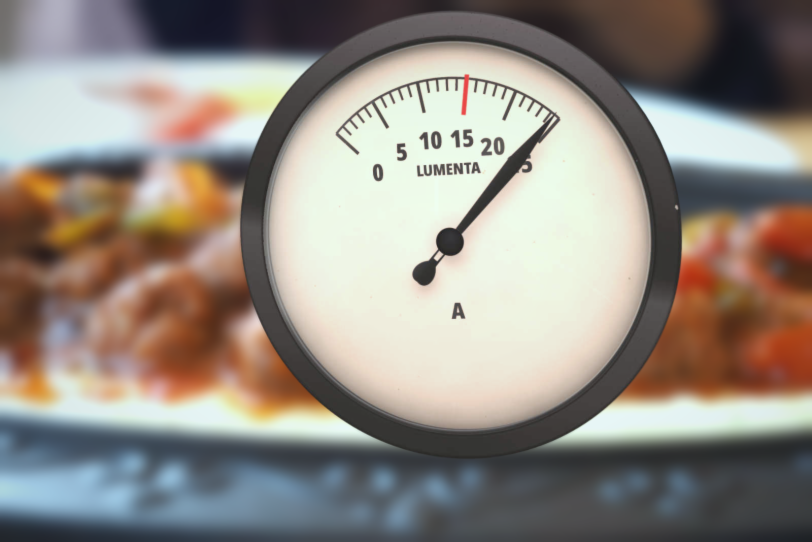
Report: 24.5 A
